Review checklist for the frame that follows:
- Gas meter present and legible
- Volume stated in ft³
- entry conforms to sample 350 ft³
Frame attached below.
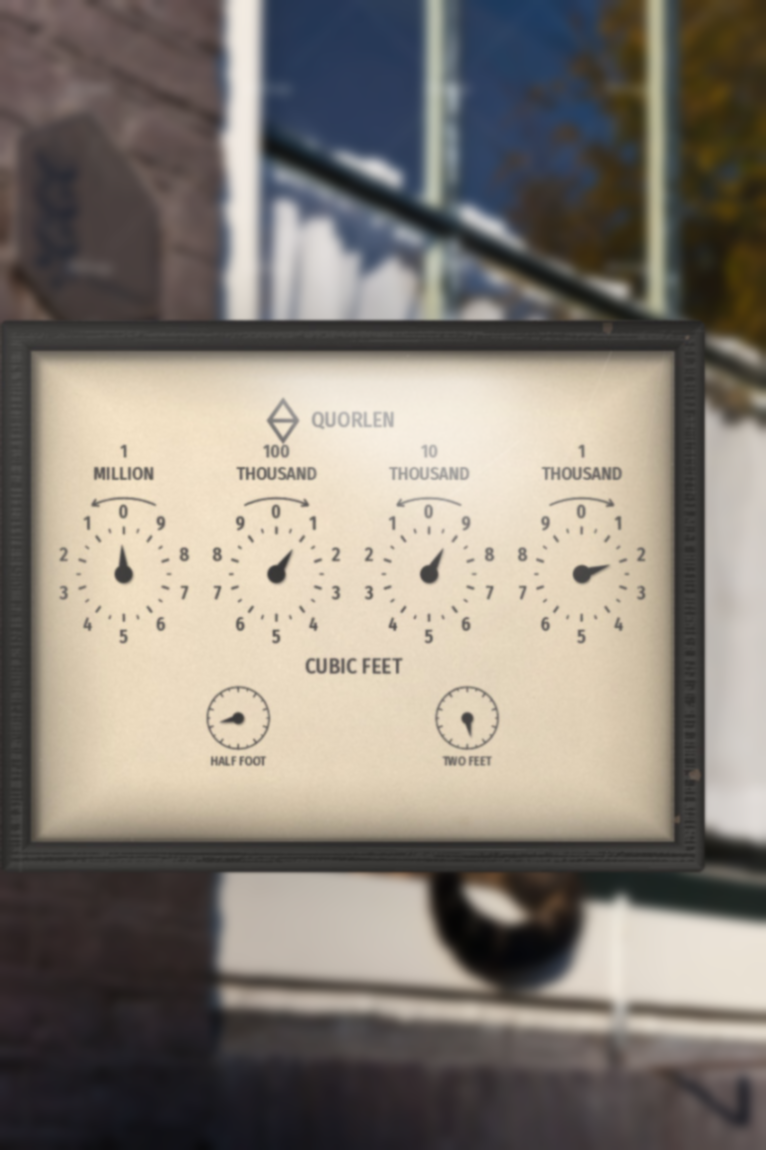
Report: 9200 ft³
